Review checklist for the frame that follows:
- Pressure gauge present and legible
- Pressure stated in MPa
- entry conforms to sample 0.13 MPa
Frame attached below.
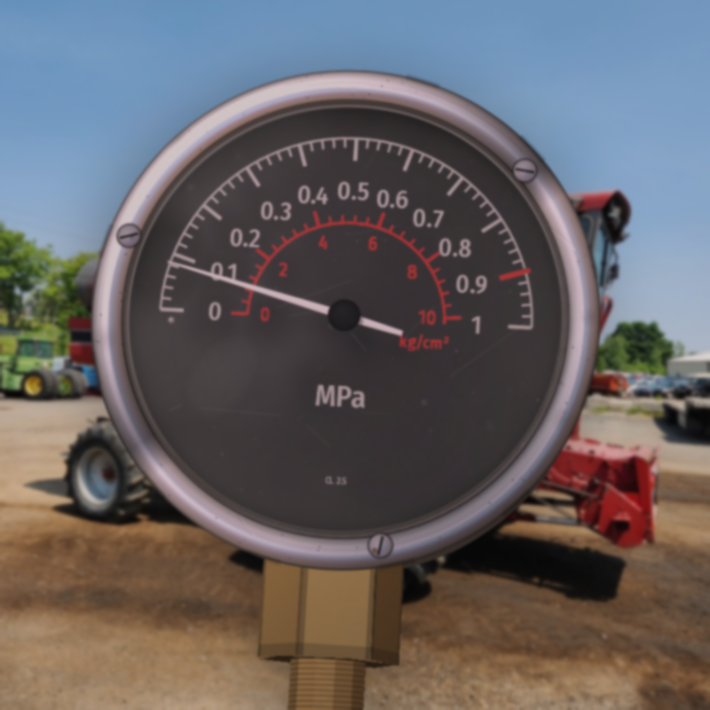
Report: 0.08 MPa
